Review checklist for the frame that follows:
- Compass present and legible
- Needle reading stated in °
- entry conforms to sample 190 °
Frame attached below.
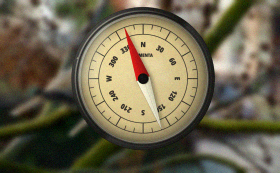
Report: 340 °
